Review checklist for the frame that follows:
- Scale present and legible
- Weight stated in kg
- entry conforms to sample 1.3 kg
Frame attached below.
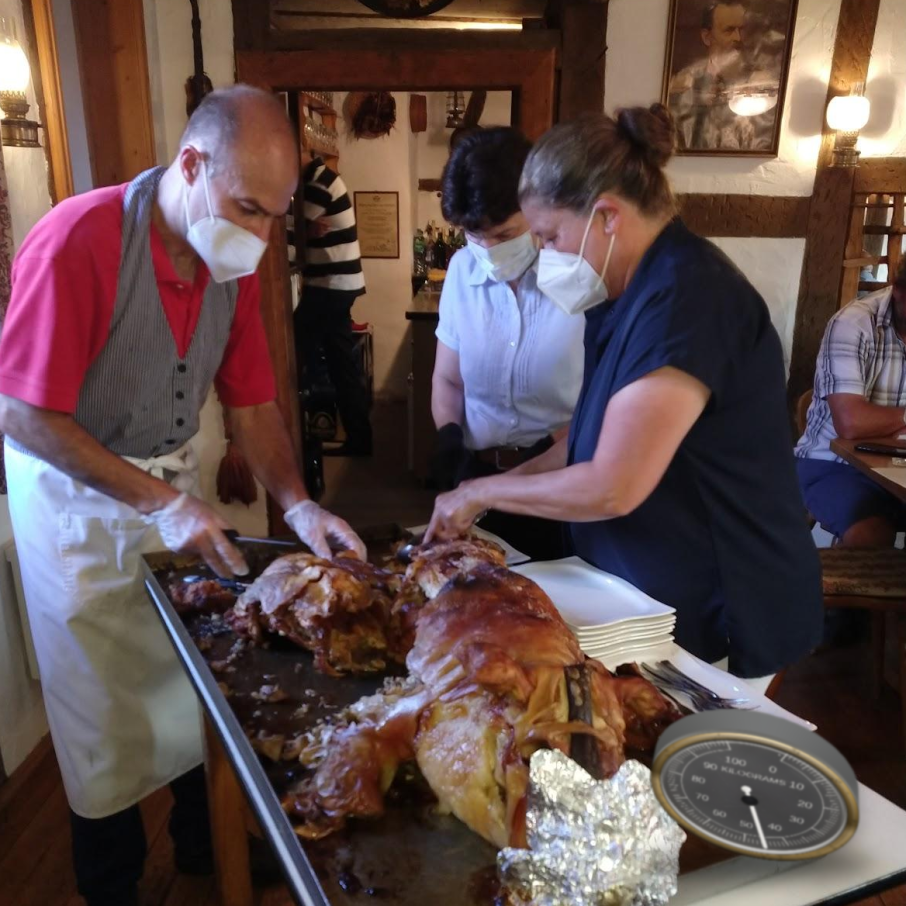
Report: 45 kg
